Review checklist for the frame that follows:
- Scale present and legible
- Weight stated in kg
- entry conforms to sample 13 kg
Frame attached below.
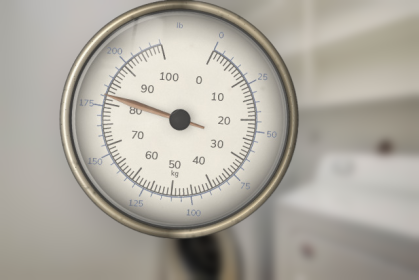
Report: 82 kg
